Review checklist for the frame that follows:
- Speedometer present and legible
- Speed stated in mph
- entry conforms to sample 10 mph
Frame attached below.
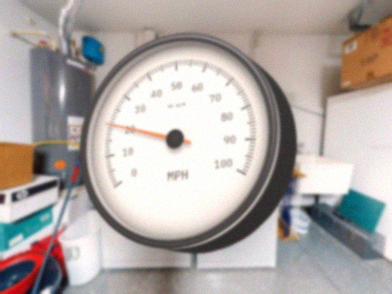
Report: 20 mph
